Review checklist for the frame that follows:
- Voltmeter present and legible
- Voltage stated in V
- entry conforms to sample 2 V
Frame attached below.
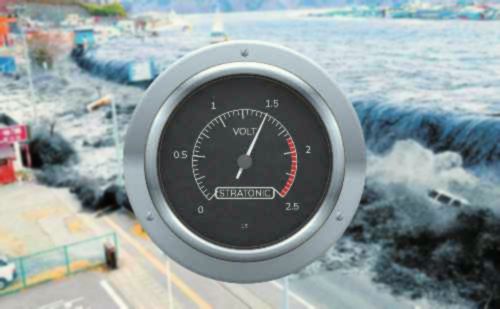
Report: 1.5 V
